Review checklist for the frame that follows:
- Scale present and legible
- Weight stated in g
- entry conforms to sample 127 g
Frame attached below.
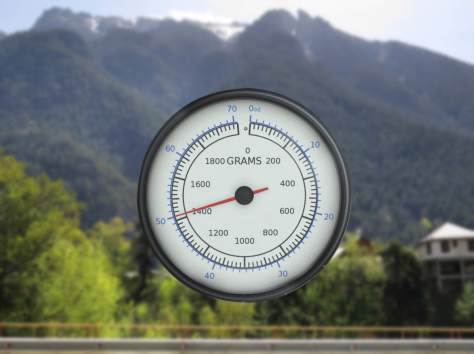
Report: 1420 g
